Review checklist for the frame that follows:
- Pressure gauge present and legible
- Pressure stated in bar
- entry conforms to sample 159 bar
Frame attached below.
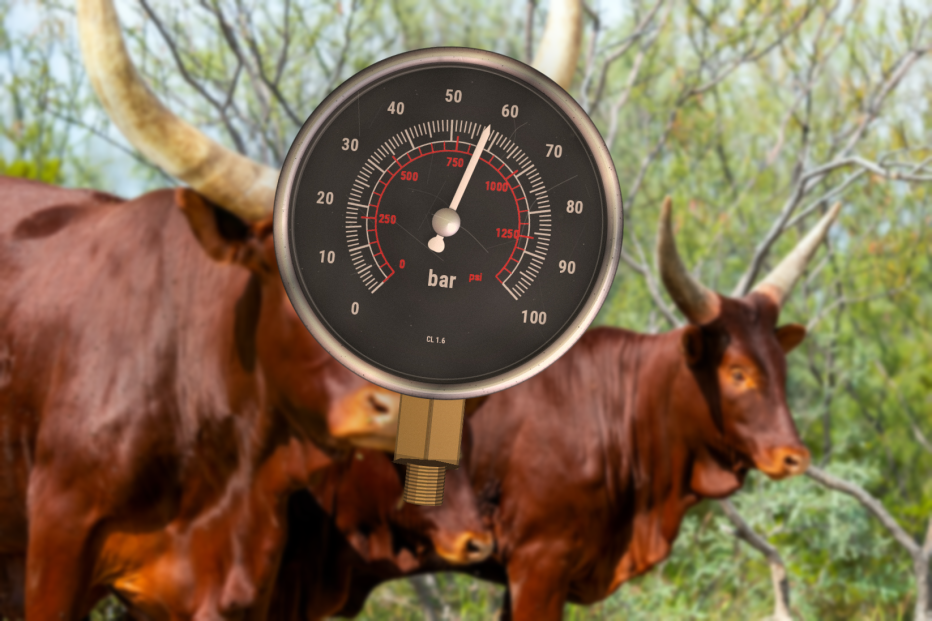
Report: 58 bar
